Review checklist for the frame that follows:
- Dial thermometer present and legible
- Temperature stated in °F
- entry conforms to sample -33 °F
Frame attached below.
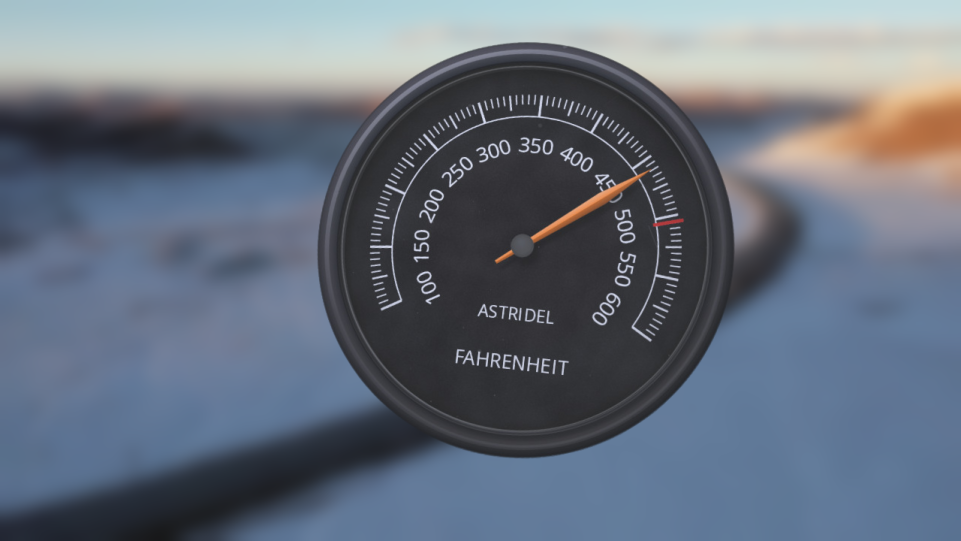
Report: 460 °F
